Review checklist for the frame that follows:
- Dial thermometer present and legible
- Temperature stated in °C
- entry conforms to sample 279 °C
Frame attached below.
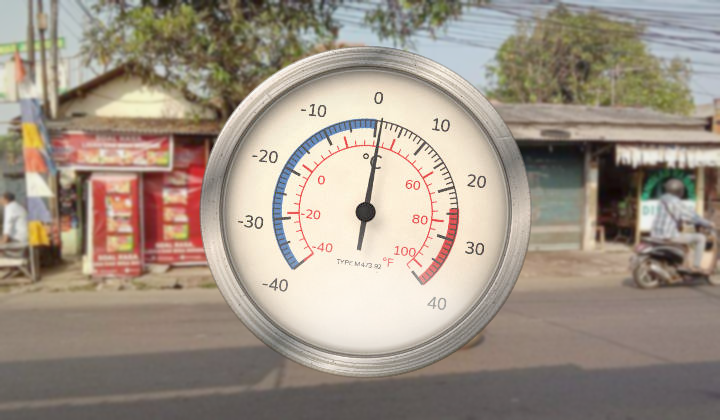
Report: 1 °C
